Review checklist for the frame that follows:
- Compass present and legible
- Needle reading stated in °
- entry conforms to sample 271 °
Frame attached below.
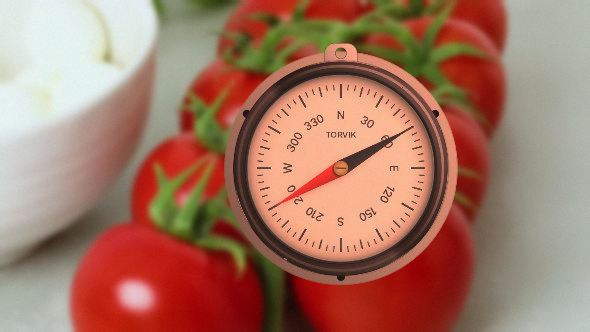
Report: 240 °
